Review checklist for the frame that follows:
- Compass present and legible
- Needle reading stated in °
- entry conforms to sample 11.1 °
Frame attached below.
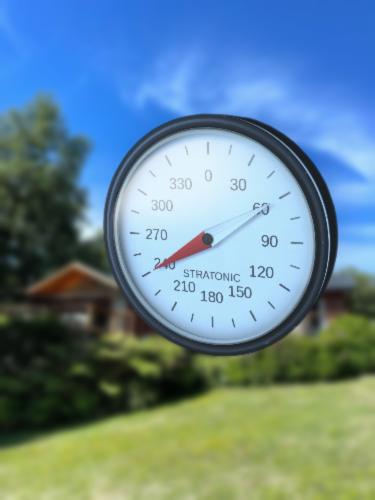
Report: 240 °
